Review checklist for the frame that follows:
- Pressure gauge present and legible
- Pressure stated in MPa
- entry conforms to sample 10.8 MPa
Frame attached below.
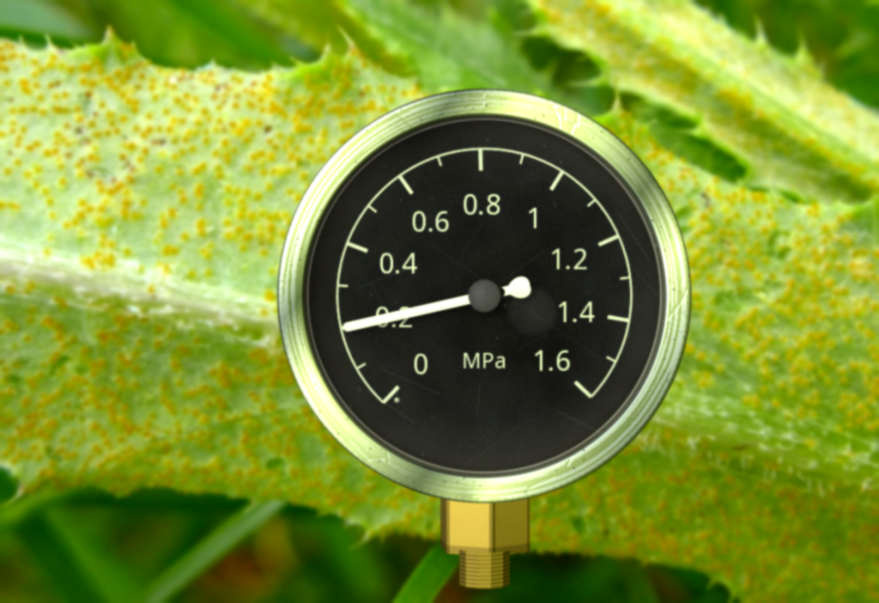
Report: 0.2 MPa
